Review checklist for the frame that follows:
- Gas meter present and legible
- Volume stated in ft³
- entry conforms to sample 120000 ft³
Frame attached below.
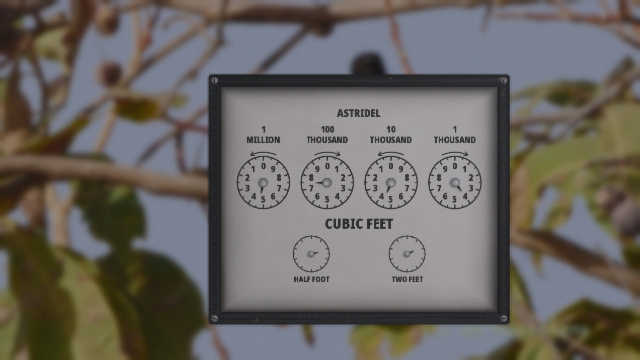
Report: 474400 ft³
